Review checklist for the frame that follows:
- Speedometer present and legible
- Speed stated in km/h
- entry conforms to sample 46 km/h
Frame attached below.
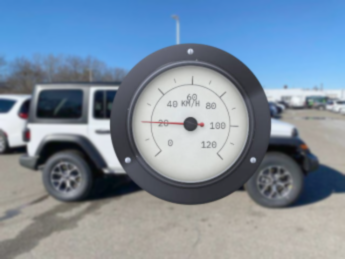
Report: 20 km/h
